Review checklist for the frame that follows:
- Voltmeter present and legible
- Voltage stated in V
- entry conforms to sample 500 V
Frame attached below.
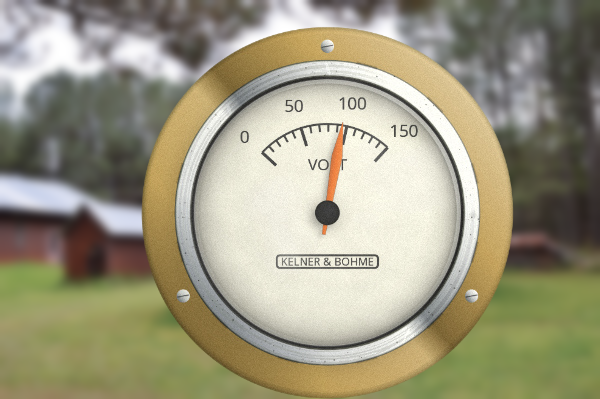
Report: 95 V
